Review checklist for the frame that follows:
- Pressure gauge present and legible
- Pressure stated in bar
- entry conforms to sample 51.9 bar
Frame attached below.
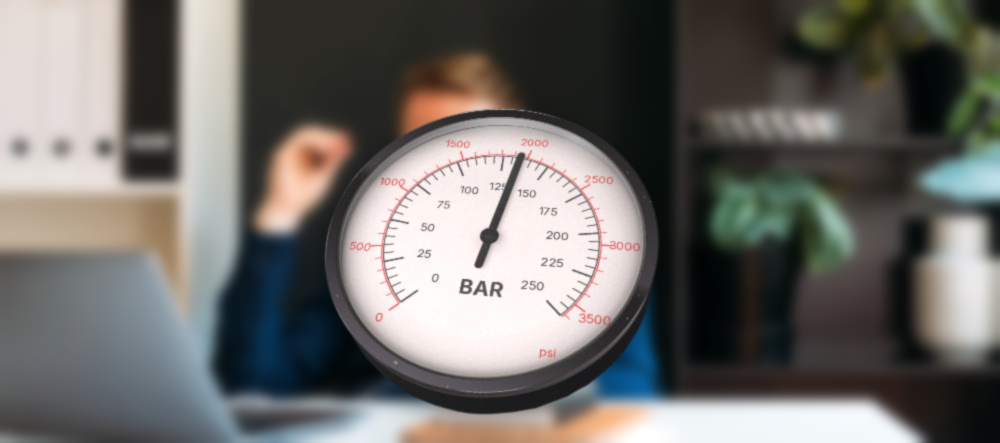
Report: 135 bar
